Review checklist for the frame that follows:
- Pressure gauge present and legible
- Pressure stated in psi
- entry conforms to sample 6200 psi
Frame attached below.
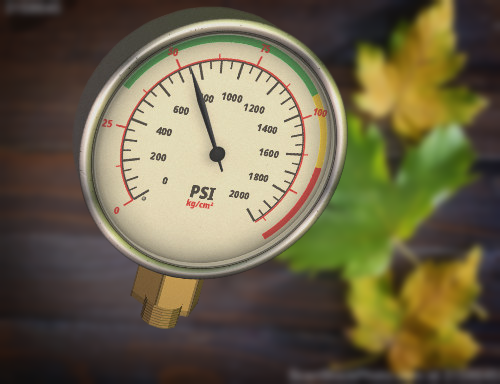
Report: 750 psi
